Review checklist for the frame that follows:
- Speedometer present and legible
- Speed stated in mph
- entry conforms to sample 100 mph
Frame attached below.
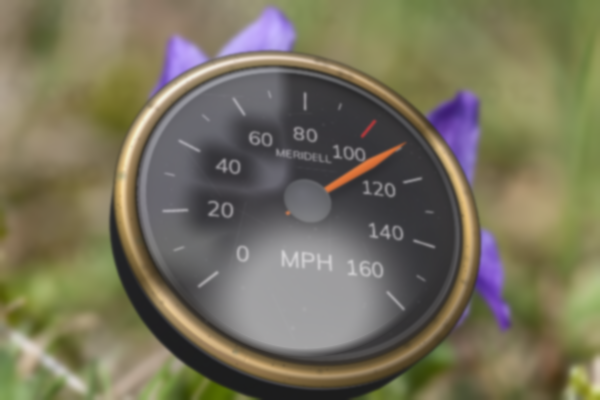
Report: 110 mph
